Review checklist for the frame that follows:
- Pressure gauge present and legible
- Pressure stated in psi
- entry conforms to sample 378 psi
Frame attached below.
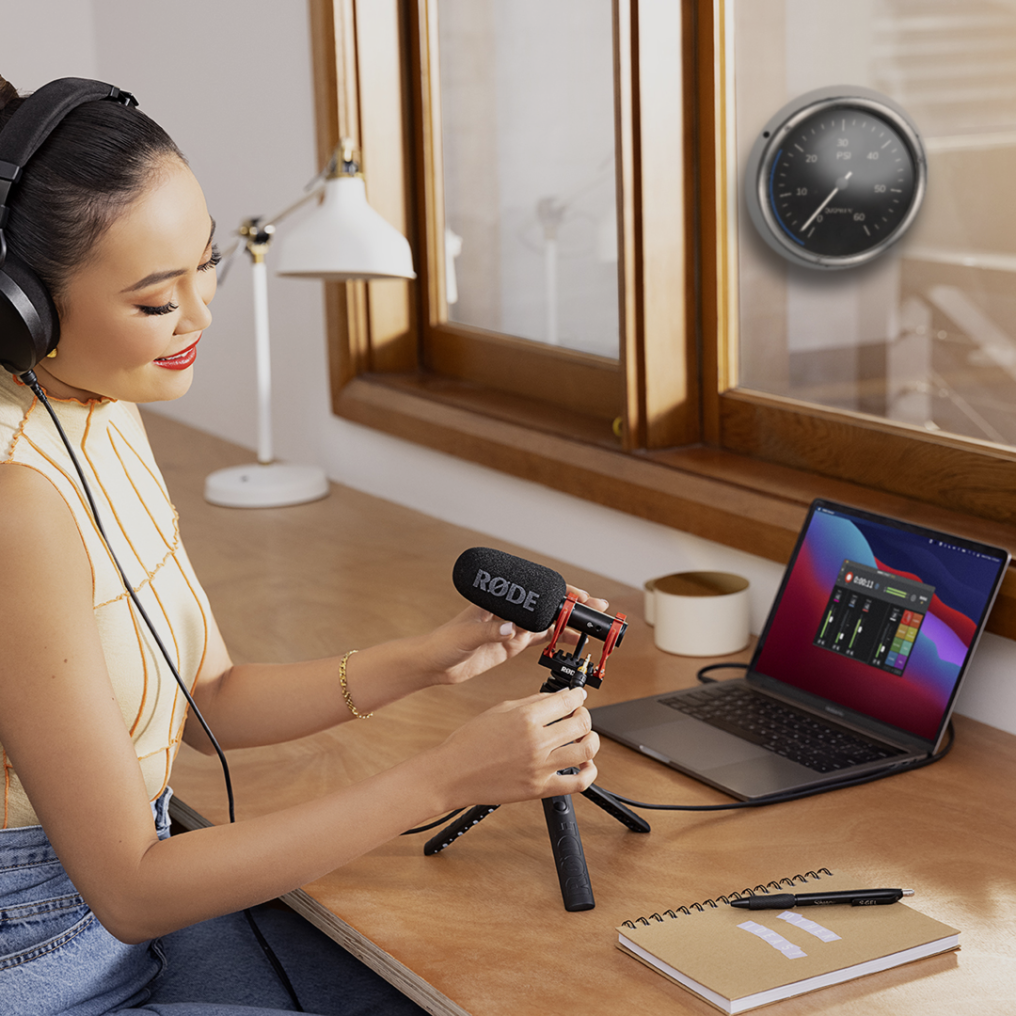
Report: 2 psi
